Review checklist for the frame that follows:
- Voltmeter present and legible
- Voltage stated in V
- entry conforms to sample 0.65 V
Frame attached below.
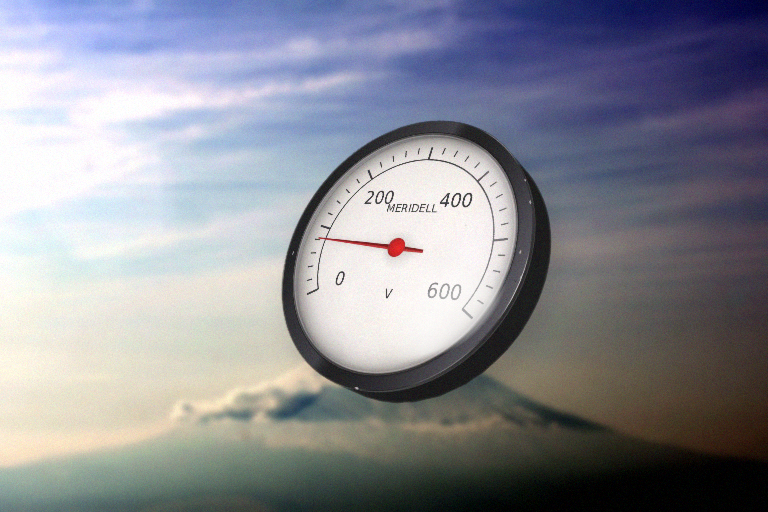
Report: 80 V
